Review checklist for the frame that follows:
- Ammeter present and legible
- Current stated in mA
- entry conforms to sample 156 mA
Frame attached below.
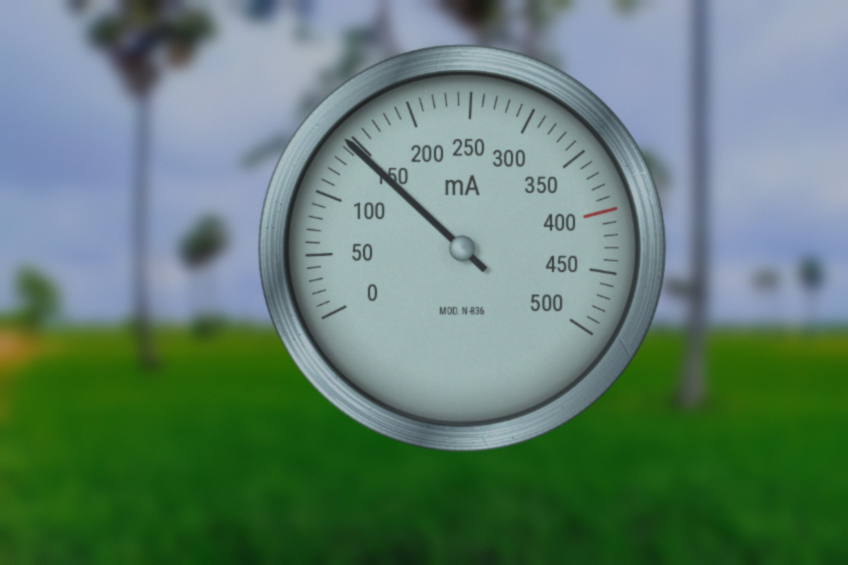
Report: 145 mA
